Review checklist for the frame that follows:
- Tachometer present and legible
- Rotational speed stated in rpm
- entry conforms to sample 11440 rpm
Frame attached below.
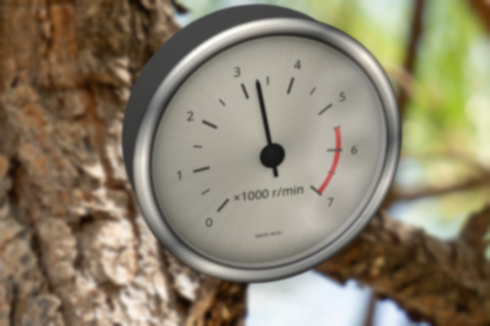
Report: 3250 rpm
